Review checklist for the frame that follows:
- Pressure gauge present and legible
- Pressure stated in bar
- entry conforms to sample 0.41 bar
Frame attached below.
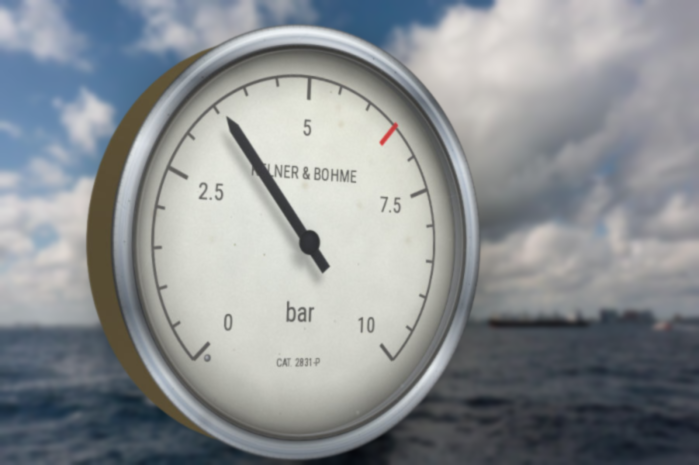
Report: 3.5 bar
